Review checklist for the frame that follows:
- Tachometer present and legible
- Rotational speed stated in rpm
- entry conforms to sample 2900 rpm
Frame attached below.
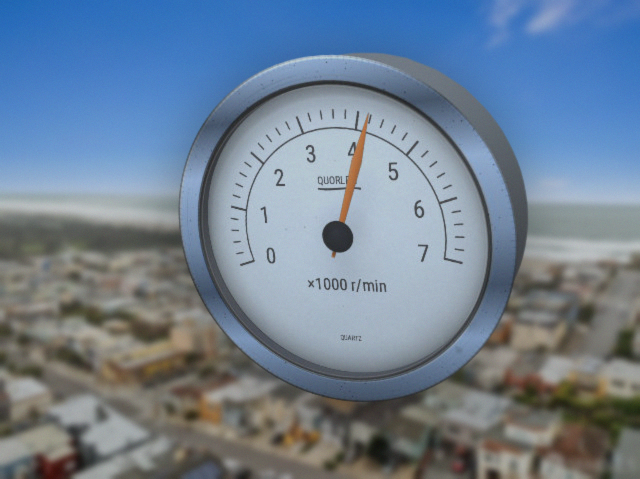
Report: 4200 rpm
